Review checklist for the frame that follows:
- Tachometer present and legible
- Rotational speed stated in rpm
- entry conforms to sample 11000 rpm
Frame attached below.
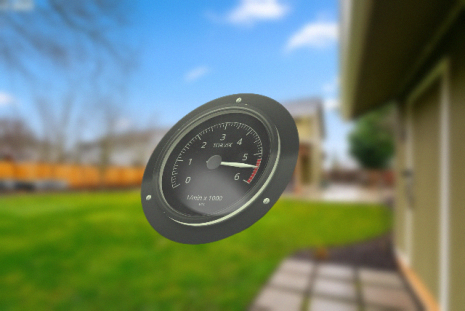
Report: 5500 rpm
